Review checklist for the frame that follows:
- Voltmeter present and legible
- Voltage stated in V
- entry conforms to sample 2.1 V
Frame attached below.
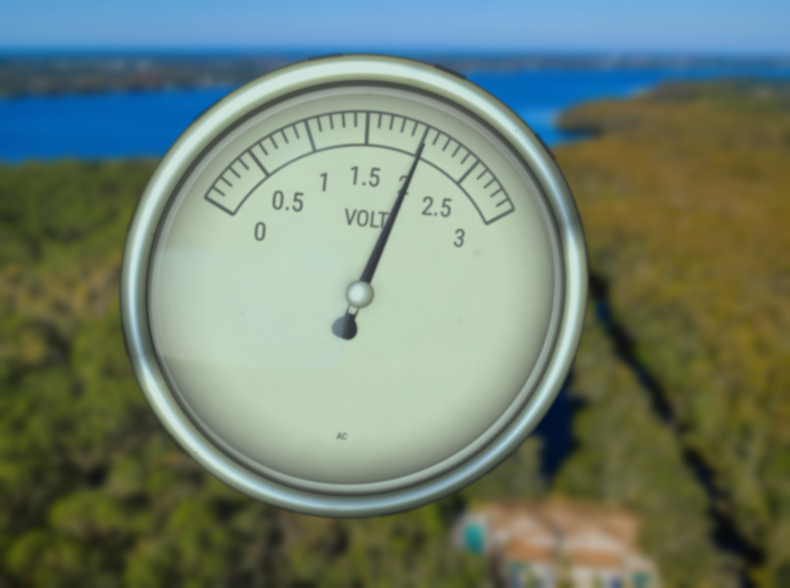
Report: 2 V
